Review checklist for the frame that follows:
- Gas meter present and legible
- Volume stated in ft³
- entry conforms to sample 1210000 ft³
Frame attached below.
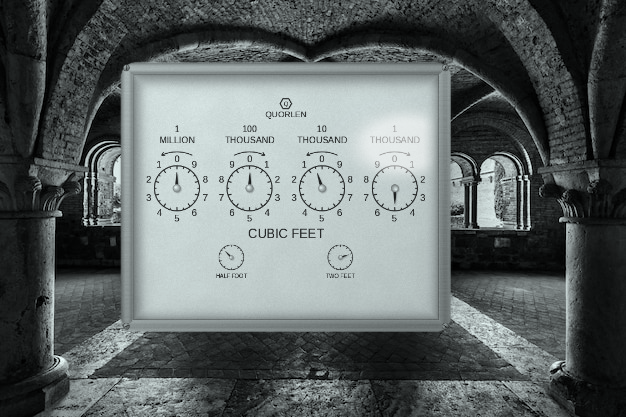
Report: 500 ft³
